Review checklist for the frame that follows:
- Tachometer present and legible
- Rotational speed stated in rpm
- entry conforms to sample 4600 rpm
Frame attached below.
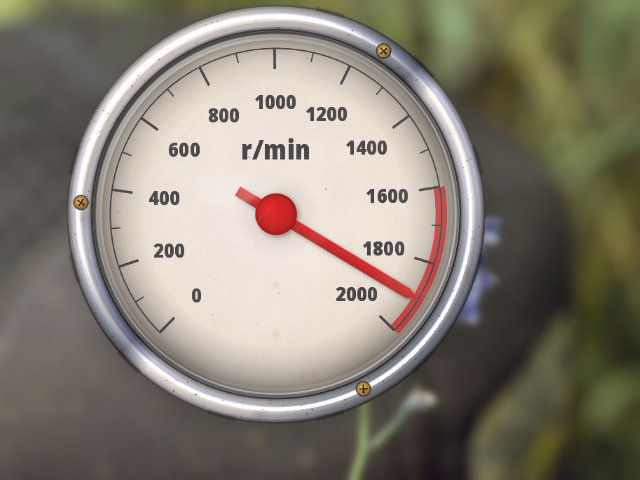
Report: 1900 rpm
